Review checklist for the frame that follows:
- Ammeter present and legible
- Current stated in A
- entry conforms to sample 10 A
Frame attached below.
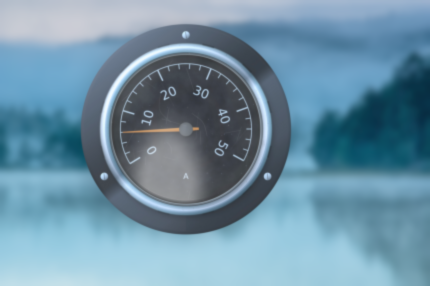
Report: 6 A
